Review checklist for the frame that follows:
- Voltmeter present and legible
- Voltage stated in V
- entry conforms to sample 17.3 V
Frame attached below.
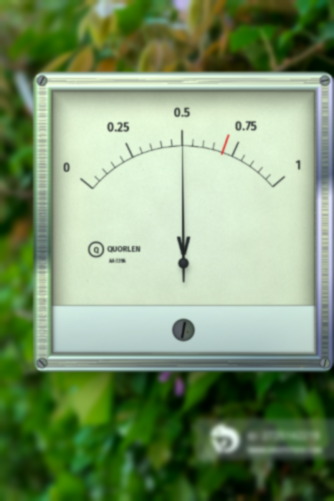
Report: 0.5 V
